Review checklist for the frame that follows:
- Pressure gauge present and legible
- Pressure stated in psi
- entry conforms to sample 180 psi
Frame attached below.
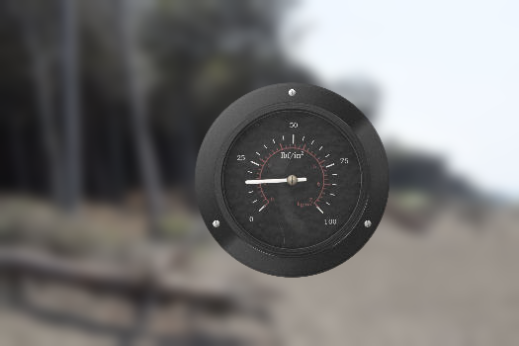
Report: 15 psi
